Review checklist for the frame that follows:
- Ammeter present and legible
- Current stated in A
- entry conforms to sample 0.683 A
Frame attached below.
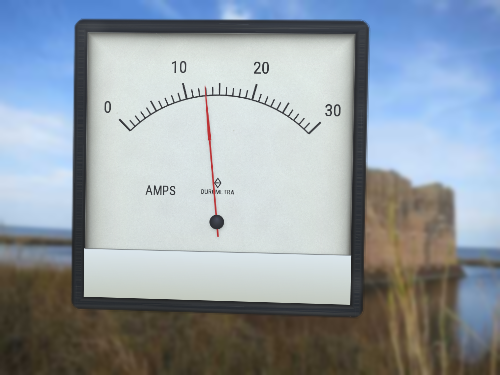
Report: 13 A
